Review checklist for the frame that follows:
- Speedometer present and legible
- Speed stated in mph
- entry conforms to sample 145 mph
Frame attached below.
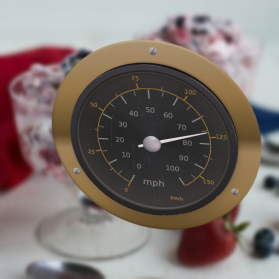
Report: 75 mph
